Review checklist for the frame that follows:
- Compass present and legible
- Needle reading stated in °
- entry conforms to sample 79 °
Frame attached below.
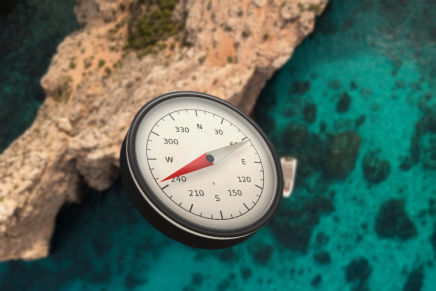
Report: 245 °
